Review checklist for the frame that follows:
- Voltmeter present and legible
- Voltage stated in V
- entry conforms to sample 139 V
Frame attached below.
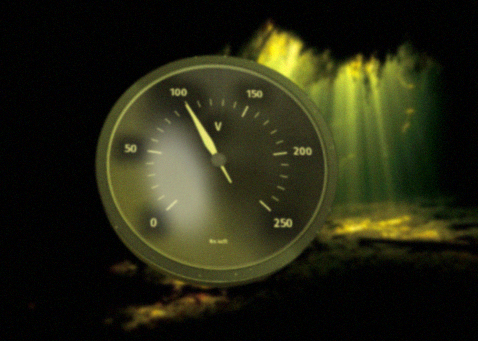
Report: 100 V
